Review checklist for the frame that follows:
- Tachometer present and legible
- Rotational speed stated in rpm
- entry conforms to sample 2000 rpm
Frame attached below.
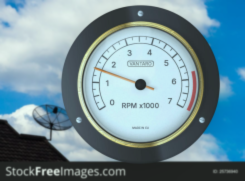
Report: 1500 rpm
